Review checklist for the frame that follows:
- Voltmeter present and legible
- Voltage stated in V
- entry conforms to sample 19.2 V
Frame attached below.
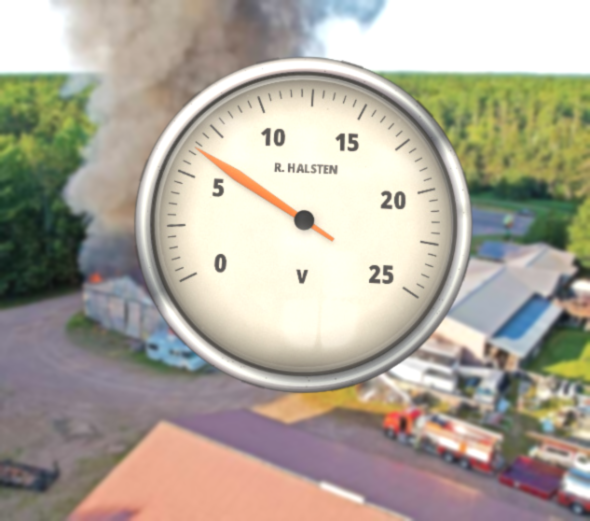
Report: 6.25 V
